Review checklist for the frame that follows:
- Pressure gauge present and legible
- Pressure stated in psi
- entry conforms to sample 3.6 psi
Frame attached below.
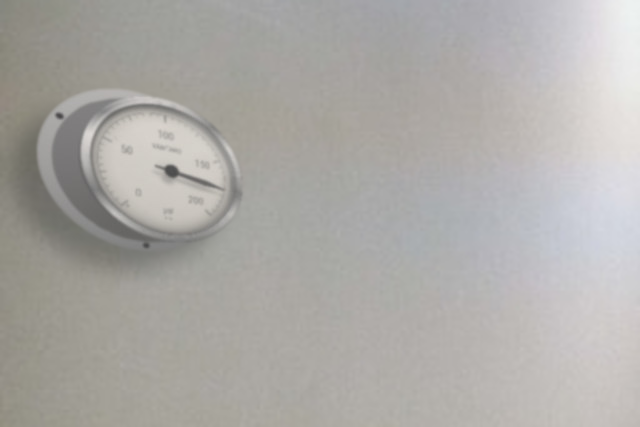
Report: 175 psi
